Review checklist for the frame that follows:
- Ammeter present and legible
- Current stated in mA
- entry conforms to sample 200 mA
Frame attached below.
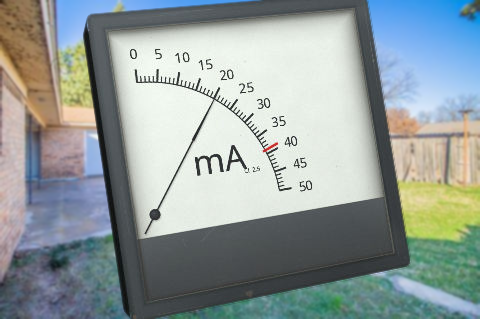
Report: 20 mA
